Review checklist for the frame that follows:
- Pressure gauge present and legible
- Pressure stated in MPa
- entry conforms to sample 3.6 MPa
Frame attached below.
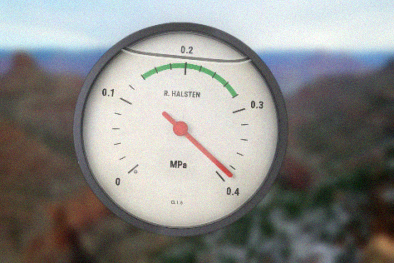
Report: 0.39 MPa
